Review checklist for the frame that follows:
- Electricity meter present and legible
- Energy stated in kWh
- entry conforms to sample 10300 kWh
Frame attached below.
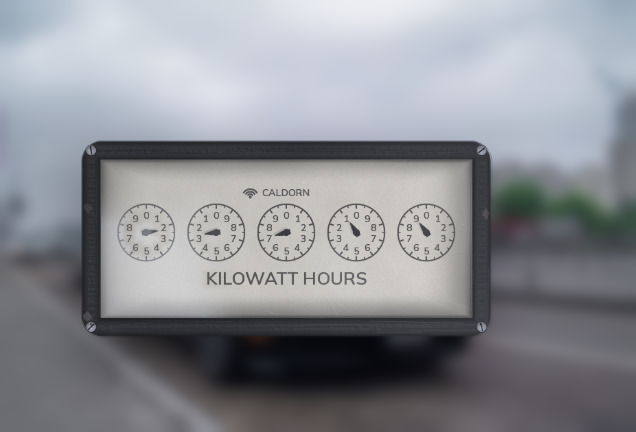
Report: 22709 kWh
